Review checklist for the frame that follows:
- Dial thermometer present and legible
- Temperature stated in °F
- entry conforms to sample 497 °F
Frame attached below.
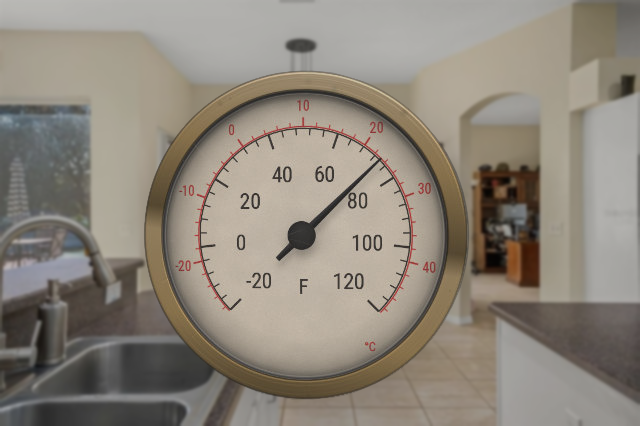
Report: 74 °F
